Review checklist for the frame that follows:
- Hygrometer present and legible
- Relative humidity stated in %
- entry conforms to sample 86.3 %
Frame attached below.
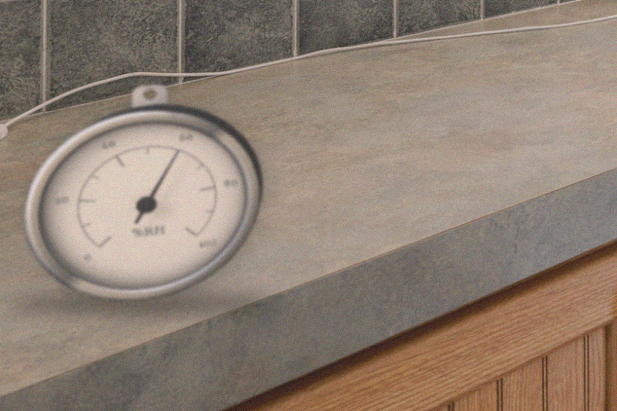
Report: 60 %
